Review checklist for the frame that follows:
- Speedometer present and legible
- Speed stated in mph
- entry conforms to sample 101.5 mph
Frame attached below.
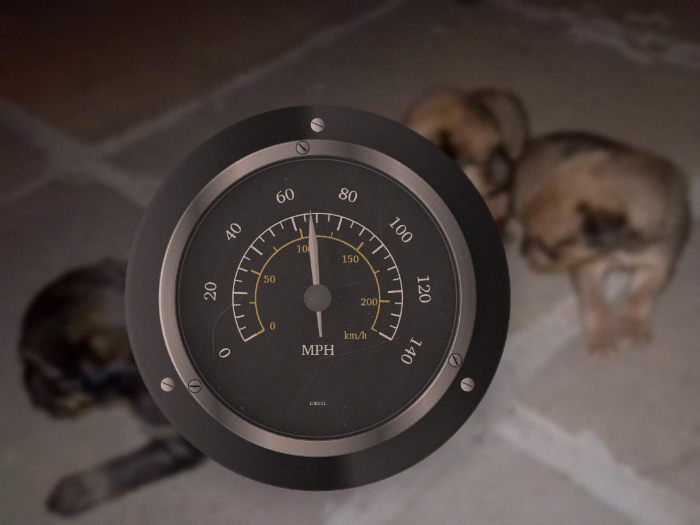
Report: 67.5 mph
